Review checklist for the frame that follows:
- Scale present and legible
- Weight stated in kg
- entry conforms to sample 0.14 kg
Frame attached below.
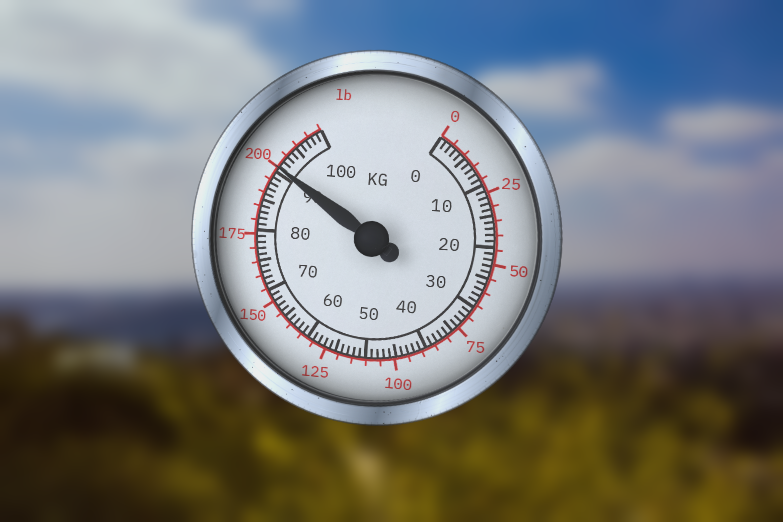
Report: 91 kg
